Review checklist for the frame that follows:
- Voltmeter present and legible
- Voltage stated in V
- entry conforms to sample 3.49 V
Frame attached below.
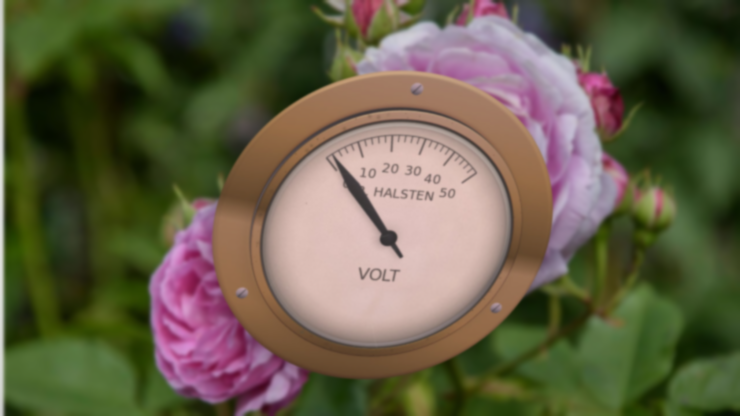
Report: 2 V
